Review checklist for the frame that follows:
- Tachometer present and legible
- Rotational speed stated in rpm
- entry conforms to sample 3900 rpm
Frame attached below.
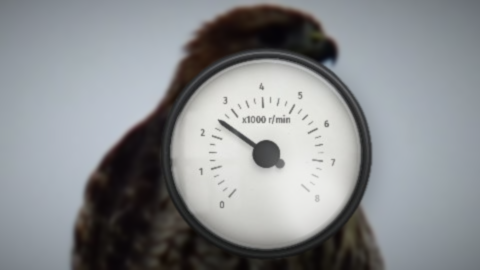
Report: 2500 rpm
